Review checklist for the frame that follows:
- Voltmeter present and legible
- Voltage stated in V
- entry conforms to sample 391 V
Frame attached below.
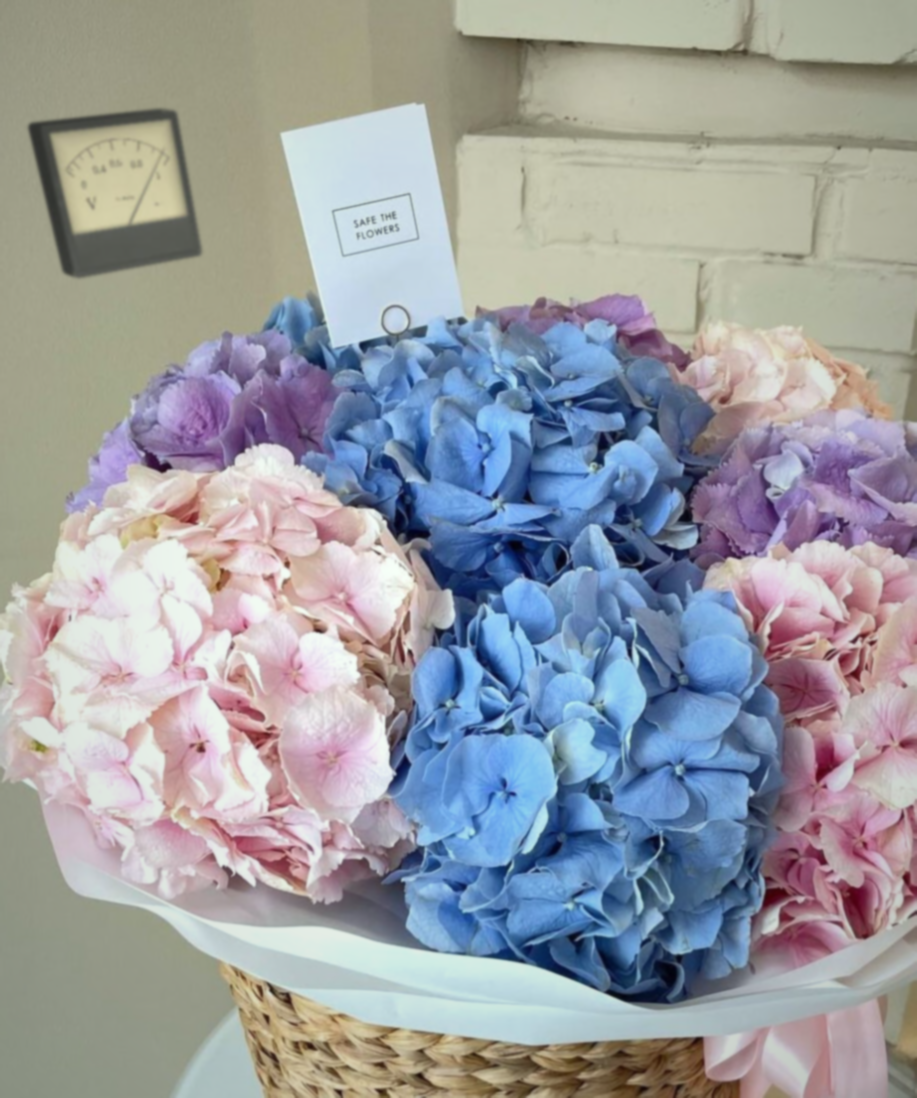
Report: 0.95 V
